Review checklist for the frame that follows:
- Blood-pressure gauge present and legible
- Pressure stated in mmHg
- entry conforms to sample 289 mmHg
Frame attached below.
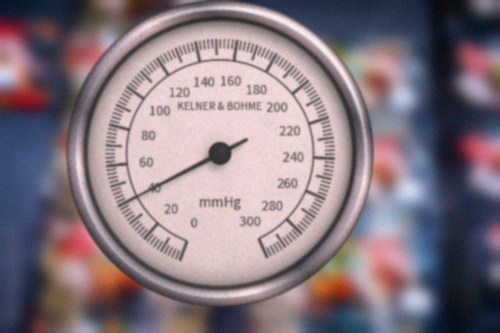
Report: 40 mmHg
